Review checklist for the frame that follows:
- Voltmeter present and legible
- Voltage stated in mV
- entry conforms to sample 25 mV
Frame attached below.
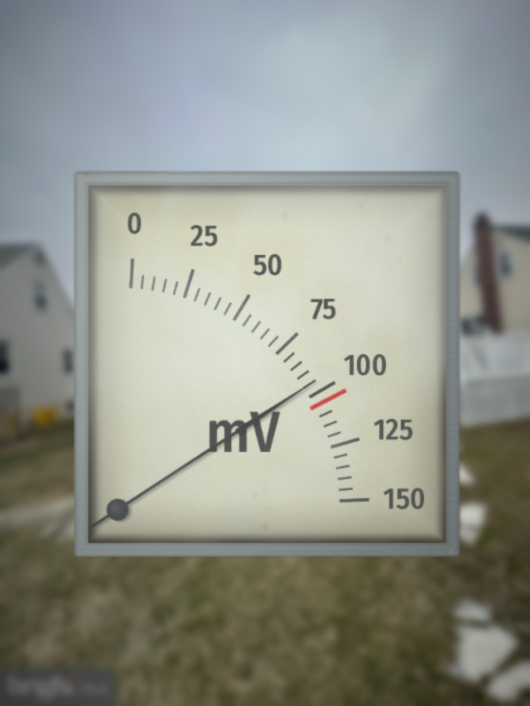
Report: 95 mV
